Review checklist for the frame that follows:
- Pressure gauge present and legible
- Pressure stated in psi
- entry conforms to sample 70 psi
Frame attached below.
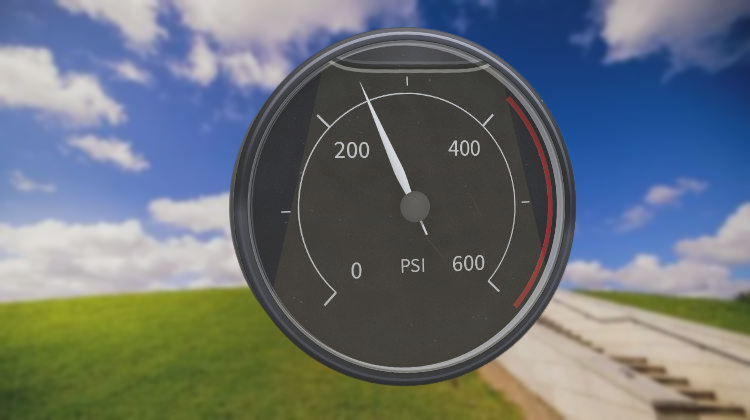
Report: 250 psi
